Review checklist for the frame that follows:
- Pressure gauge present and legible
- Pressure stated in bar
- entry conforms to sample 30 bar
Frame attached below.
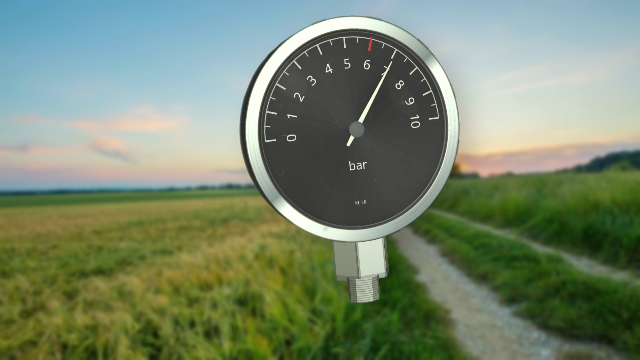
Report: 7 bar
